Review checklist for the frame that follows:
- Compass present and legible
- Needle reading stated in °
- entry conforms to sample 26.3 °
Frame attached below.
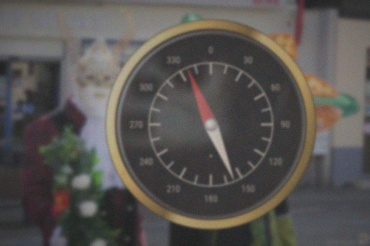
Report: 337.5 °
